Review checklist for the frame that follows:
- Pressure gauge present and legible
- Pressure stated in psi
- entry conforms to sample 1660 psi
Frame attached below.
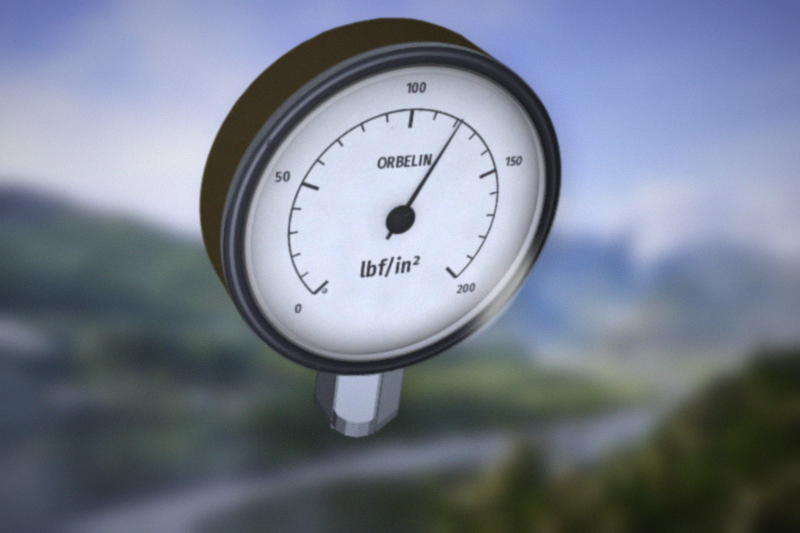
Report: 120 psi
